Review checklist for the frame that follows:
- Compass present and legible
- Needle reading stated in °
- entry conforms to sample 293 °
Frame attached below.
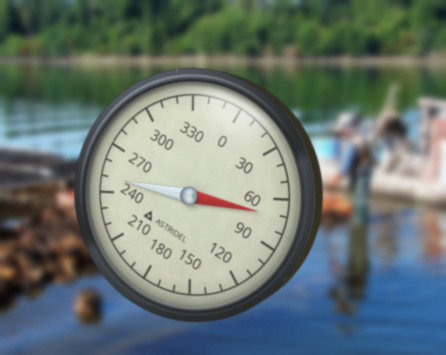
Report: 70 °
